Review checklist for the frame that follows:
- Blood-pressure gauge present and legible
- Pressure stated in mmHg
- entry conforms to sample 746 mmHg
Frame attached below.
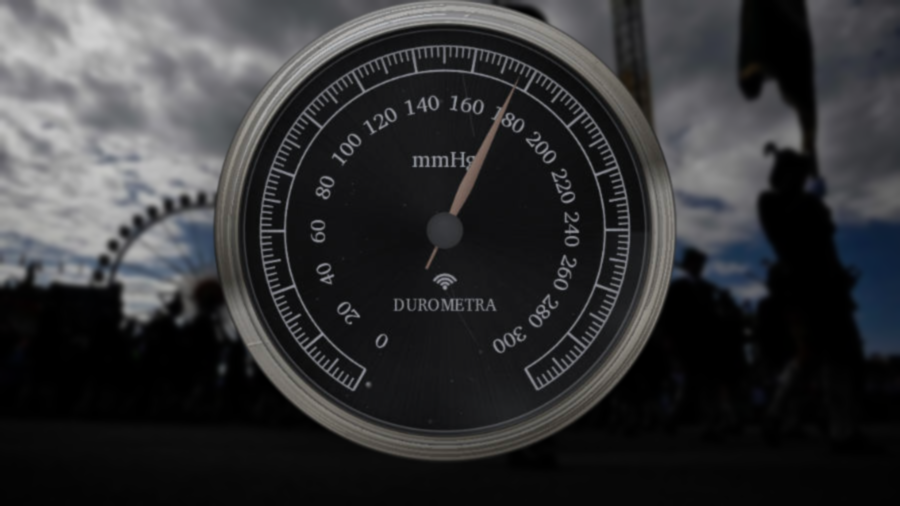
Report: 176 mmHg
